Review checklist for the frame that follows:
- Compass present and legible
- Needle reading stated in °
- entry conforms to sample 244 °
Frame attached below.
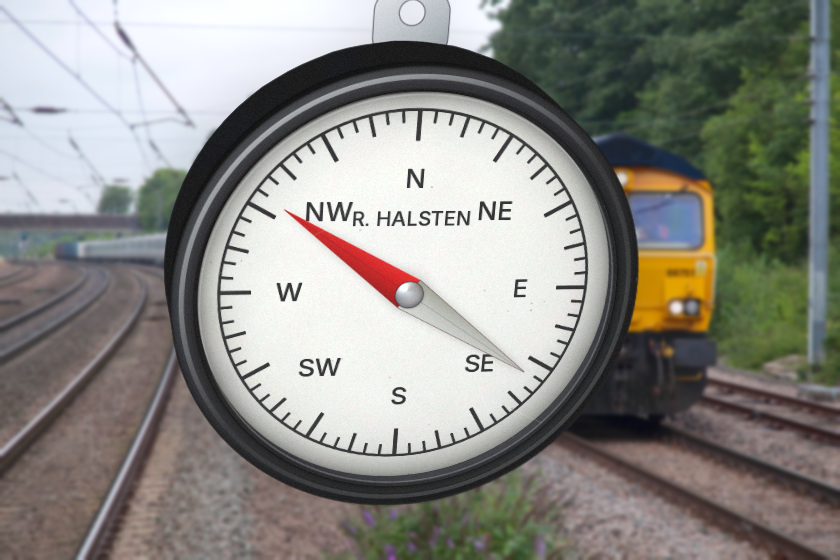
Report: 305 °
